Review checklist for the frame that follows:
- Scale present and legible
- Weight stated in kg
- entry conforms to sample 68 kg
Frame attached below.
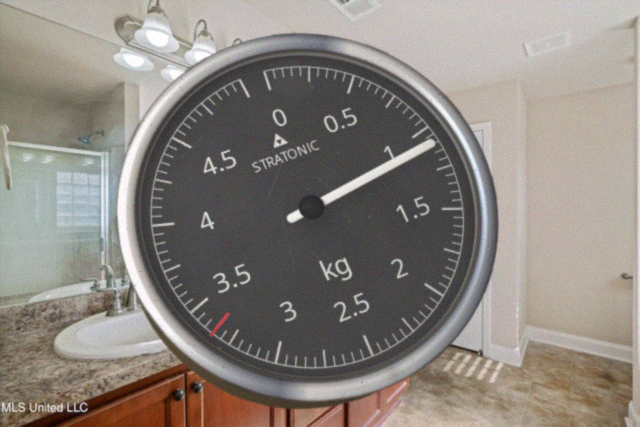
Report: 1.1 kg
